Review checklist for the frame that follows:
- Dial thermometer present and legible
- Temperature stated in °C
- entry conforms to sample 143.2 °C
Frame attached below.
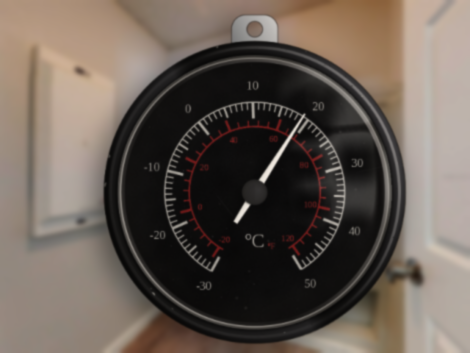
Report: 19 °C
